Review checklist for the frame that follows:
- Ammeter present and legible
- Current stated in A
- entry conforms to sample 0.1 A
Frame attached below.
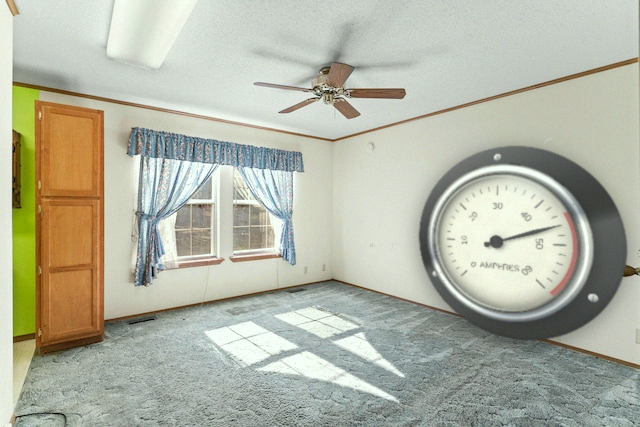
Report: 46 A
